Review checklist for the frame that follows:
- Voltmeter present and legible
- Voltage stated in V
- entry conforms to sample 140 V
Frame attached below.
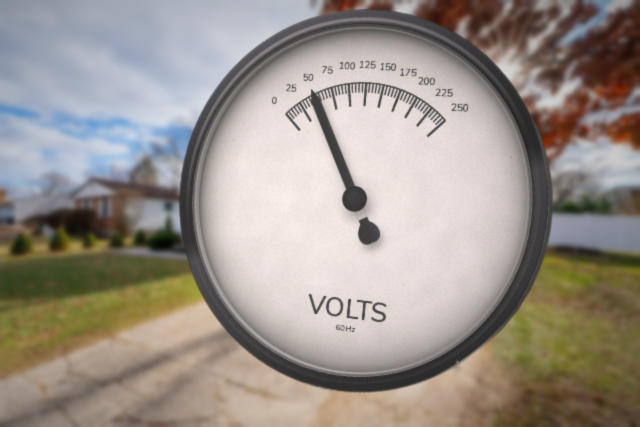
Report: 50 V
